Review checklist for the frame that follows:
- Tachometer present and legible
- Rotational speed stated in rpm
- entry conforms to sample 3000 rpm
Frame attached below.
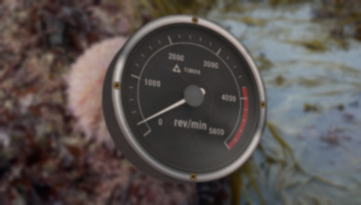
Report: 200 rpm
